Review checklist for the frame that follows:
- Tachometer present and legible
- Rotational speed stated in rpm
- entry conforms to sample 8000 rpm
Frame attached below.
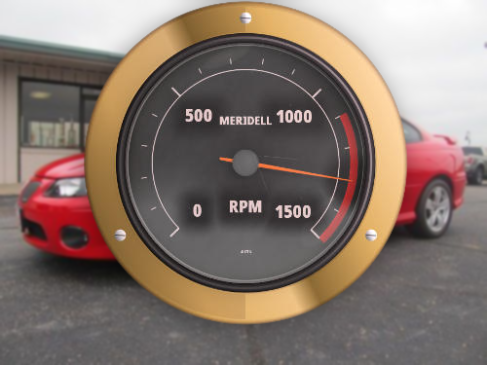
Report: 1300 rpm
